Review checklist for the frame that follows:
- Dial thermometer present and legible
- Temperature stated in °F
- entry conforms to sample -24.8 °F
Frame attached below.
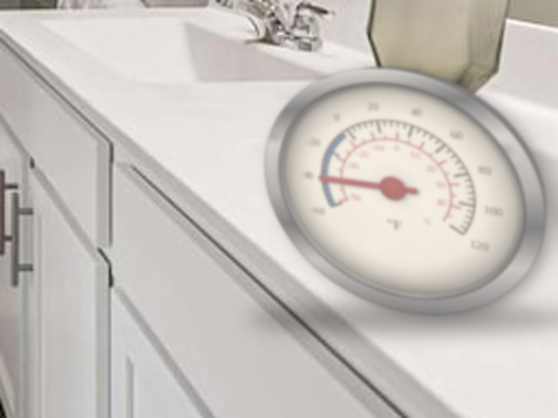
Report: -40 °F
